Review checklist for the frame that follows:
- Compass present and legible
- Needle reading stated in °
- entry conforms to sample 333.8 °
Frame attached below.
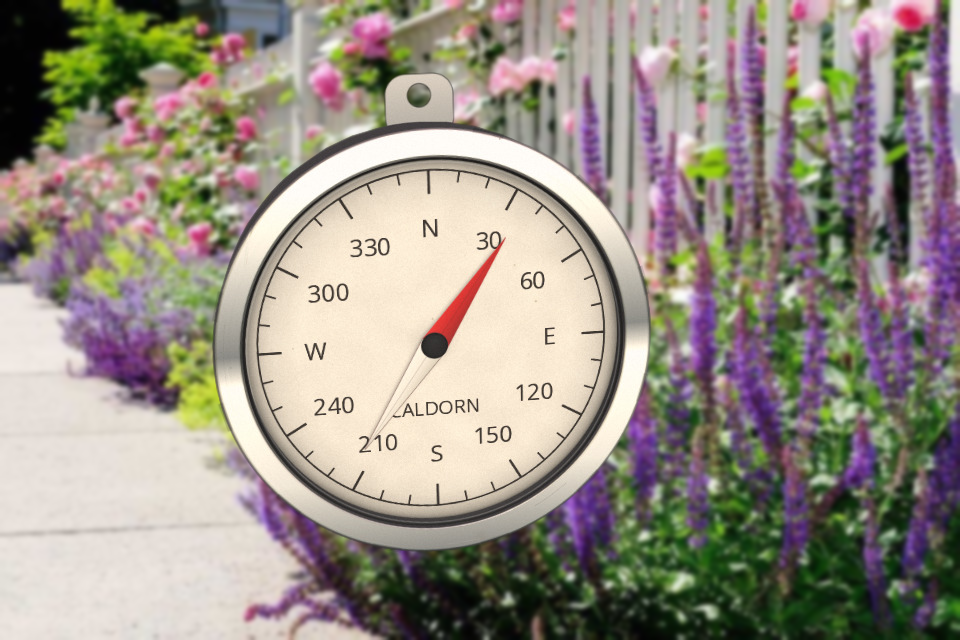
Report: 35 °
